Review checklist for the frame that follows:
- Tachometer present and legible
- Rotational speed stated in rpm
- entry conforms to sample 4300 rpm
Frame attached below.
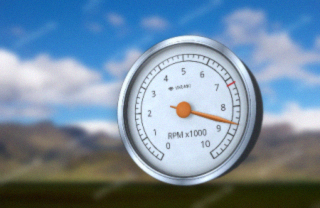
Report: 8600 rpm
